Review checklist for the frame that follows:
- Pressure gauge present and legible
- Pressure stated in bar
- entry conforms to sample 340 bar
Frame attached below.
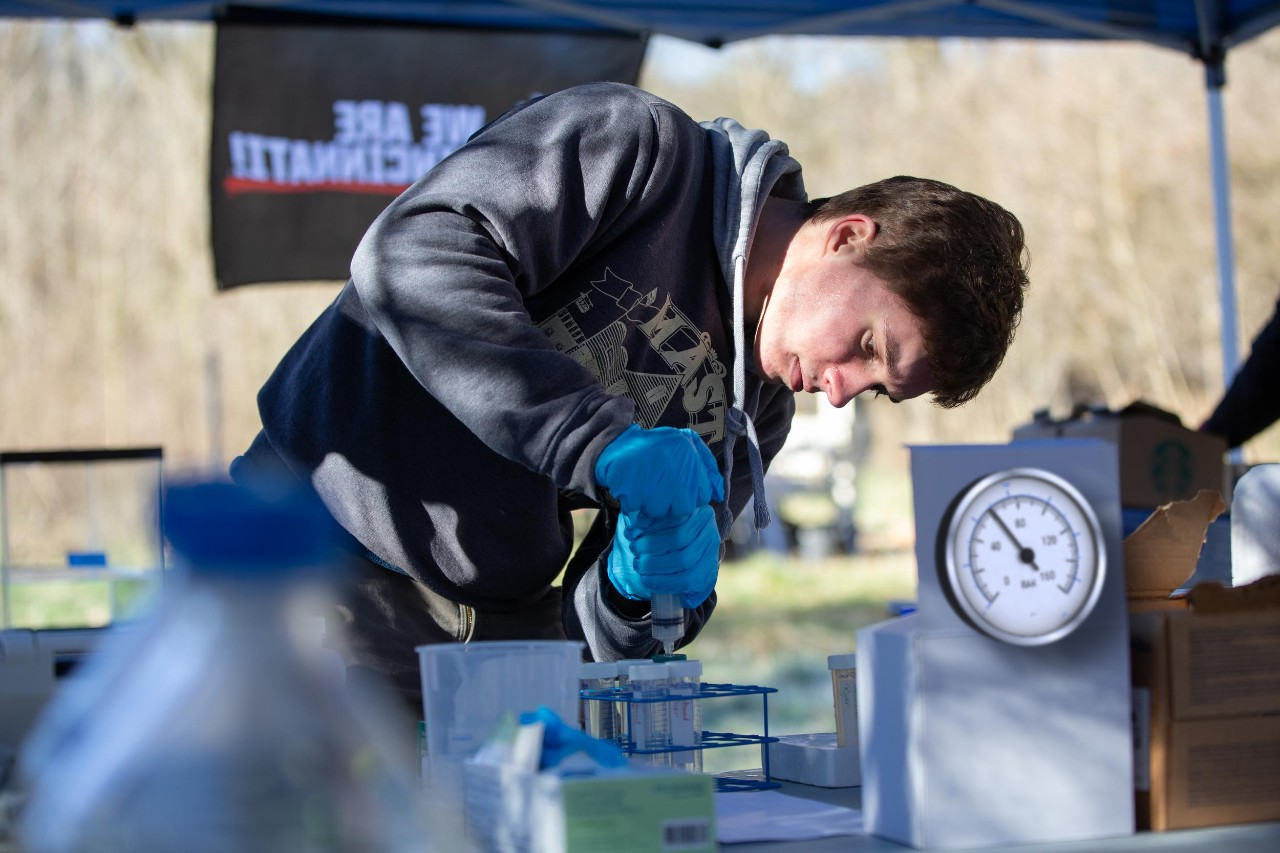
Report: 60 bar
